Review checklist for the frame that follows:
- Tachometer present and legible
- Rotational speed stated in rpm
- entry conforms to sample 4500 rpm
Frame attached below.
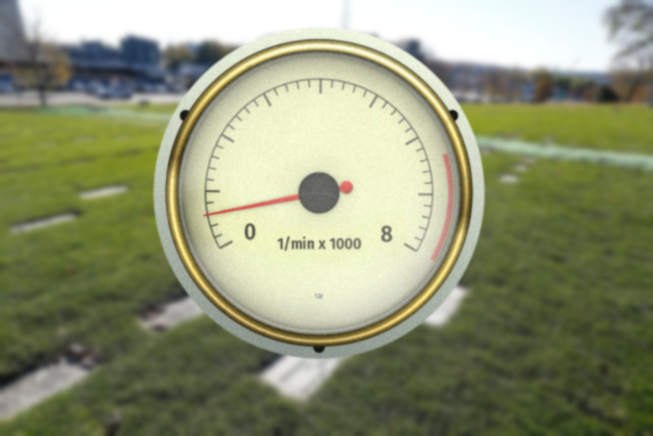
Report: 600 rpm
